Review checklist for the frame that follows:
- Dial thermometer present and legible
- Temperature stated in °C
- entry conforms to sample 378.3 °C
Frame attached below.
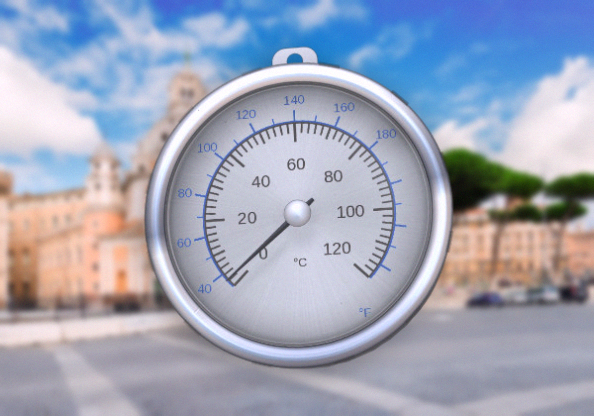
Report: 2 °C
